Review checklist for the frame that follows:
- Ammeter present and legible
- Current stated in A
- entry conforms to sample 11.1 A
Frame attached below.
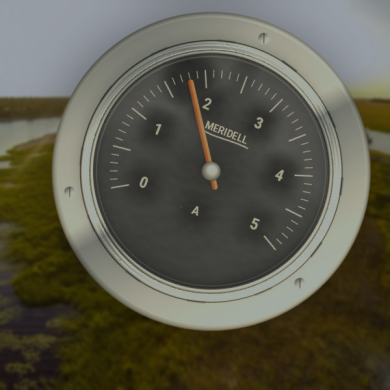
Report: 1.8 A
